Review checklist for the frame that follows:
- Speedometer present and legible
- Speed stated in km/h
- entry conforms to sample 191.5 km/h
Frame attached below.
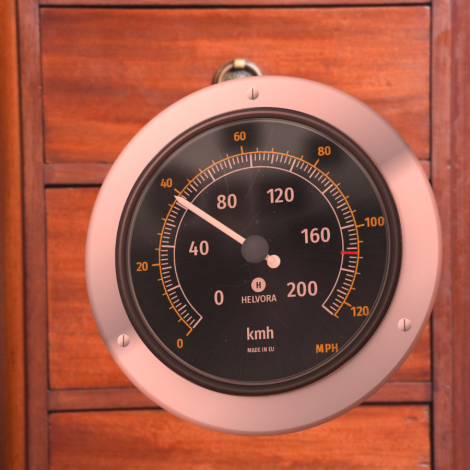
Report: 62 km/h
